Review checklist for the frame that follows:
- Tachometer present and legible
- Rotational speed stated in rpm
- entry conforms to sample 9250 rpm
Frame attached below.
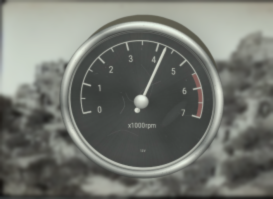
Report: 4250 rpm
